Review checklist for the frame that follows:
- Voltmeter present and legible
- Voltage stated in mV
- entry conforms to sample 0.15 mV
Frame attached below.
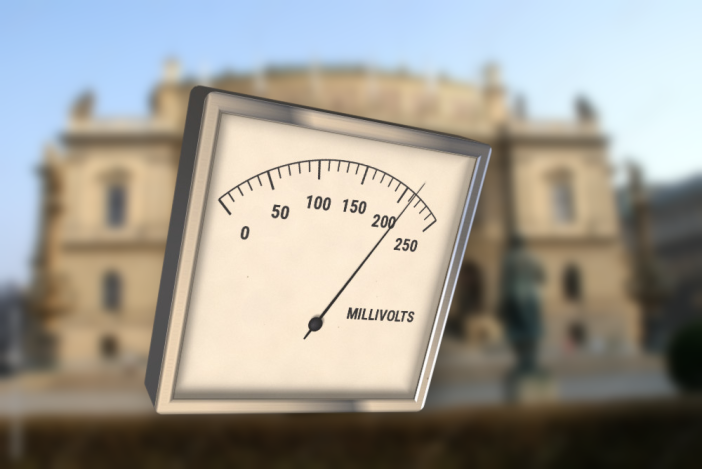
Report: 210 mV
